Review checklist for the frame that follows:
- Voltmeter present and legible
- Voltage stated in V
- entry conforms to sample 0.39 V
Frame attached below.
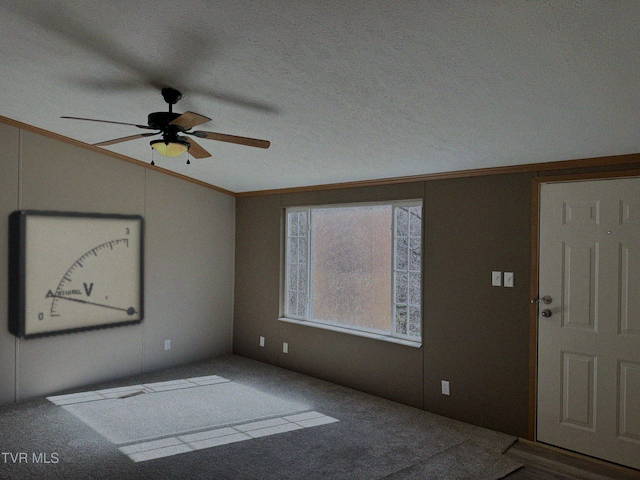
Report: 0.5 V
